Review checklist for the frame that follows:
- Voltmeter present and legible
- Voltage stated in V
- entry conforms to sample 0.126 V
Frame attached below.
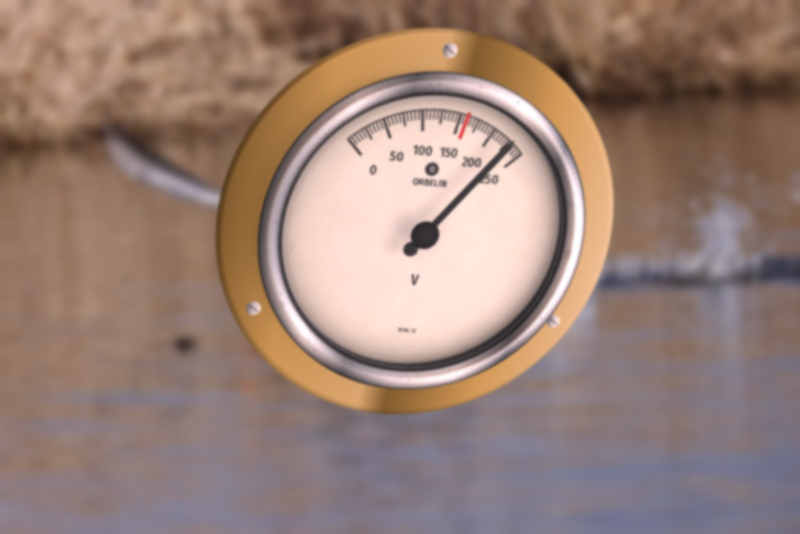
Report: 225 V
